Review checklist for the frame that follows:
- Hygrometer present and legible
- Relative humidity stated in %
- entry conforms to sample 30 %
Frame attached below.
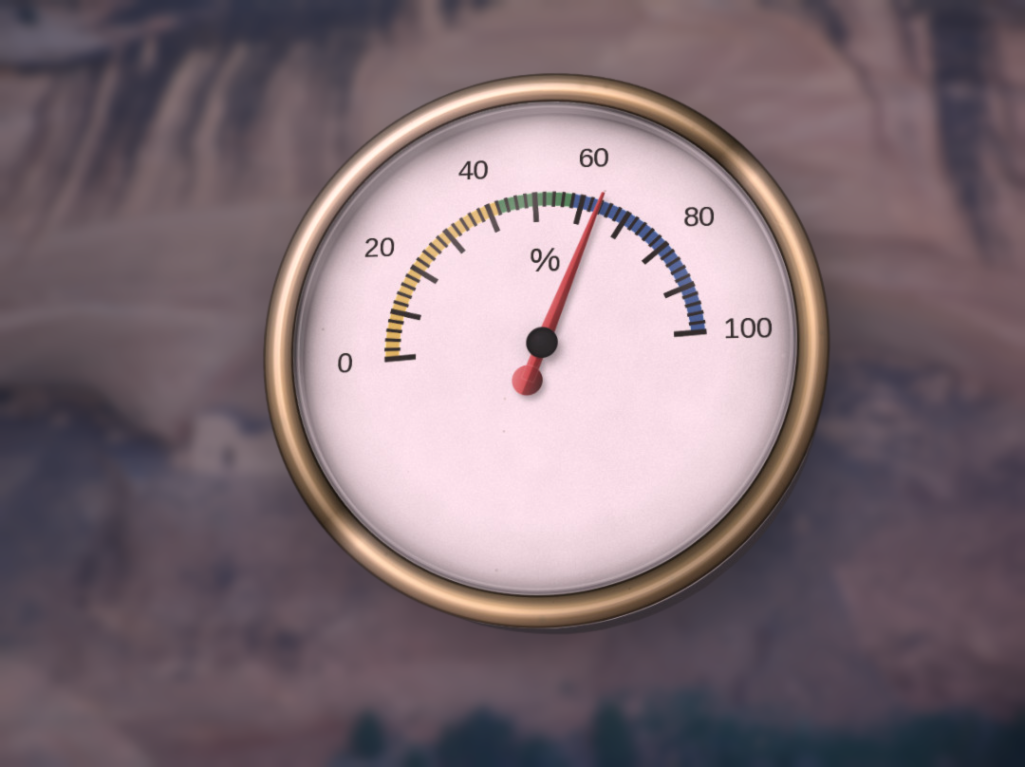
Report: 64 %
